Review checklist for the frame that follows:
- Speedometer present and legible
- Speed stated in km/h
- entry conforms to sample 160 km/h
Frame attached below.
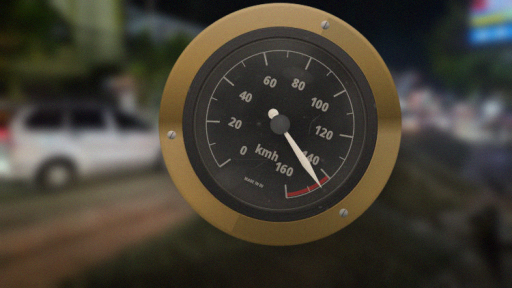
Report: 145 km/h
